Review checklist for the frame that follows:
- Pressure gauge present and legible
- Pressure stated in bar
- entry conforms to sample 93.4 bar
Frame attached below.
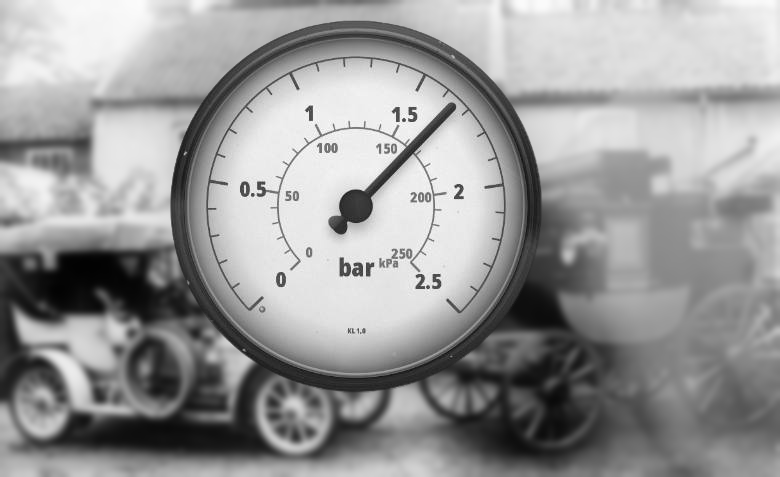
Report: 1.65 bar
